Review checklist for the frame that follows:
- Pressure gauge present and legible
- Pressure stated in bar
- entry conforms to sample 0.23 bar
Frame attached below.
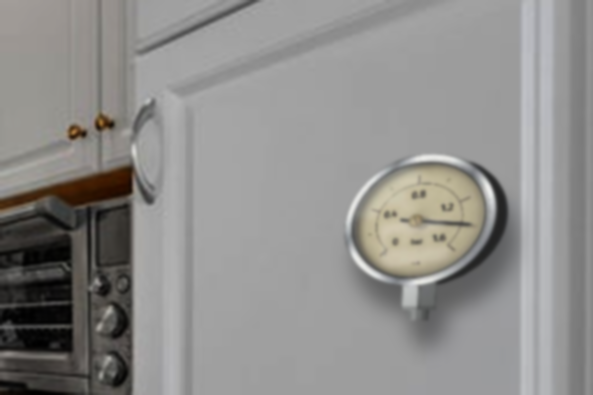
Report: 1.4 bar
